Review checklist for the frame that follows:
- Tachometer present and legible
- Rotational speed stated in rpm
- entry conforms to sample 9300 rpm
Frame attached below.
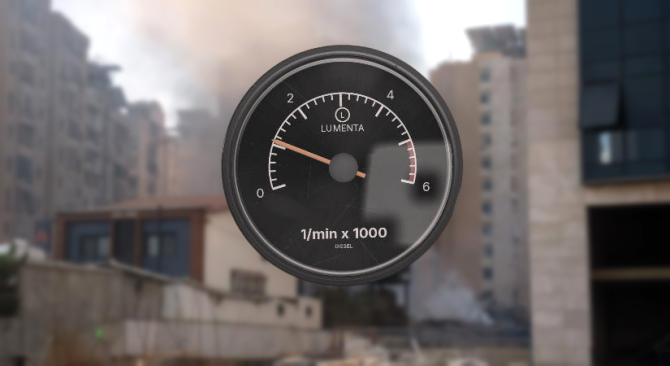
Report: 1100 rpm
